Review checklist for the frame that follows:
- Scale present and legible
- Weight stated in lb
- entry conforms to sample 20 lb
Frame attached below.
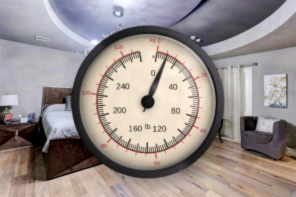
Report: 10 lb
